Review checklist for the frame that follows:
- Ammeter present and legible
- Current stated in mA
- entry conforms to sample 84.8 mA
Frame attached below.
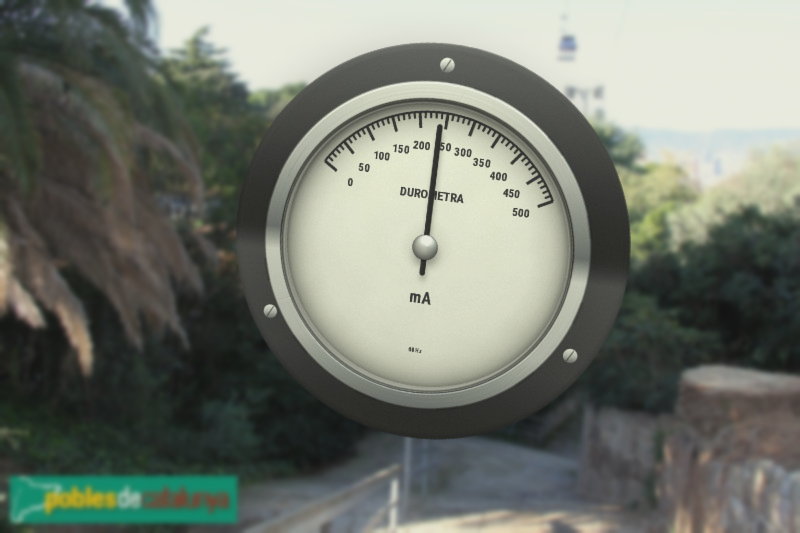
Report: 240 mA
